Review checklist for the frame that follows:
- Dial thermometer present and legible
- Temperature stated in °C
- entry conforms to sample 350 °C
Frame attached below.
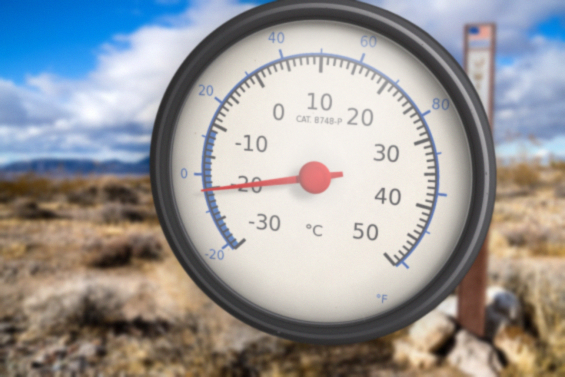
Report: -20 °C
